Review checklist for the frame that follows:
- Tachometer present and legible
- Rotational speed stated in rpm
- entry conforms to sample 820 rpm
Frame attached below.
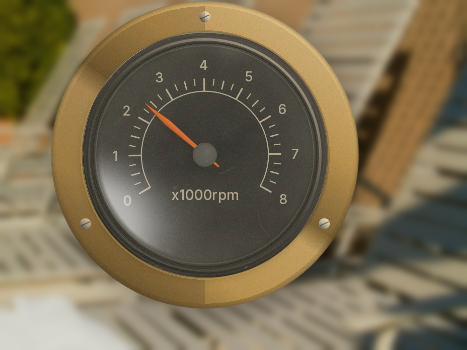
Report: 2375 rpm
